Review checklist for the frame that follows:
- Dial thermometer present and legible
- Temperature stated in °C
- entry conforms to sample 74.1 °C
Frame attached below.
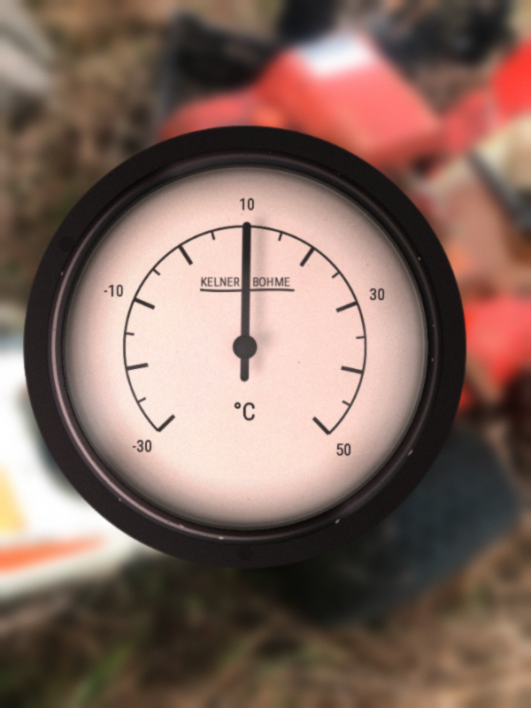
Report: 10 °C
